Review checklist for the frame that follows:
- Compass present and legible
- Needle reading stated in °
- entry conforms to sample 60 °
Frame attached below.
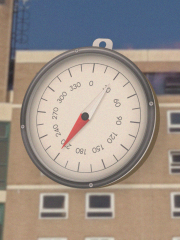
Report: 210 °
